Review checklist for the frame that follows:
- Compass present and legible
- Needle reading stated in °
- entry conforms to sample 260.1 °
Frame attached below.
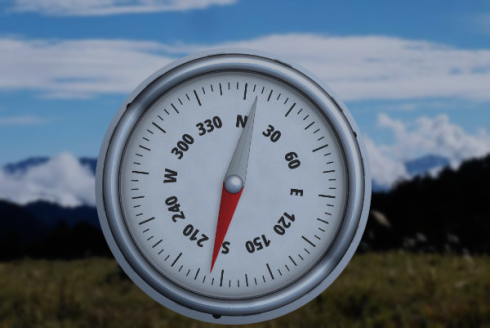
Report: 187.5 °
